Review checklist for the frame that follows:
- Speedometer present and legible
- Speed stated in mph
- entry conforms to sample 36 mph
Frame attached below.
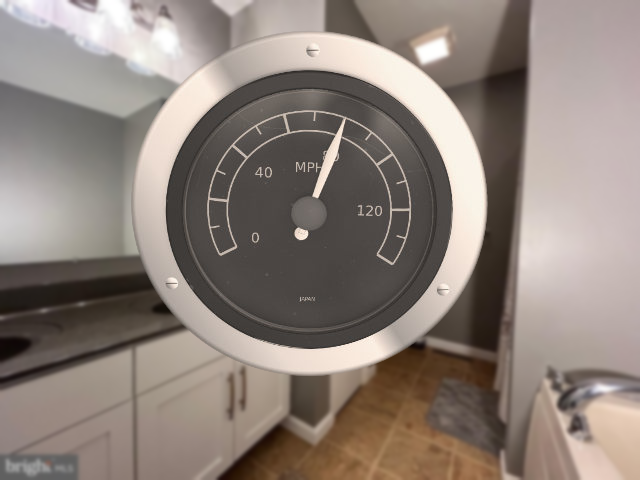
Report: 80 mph
